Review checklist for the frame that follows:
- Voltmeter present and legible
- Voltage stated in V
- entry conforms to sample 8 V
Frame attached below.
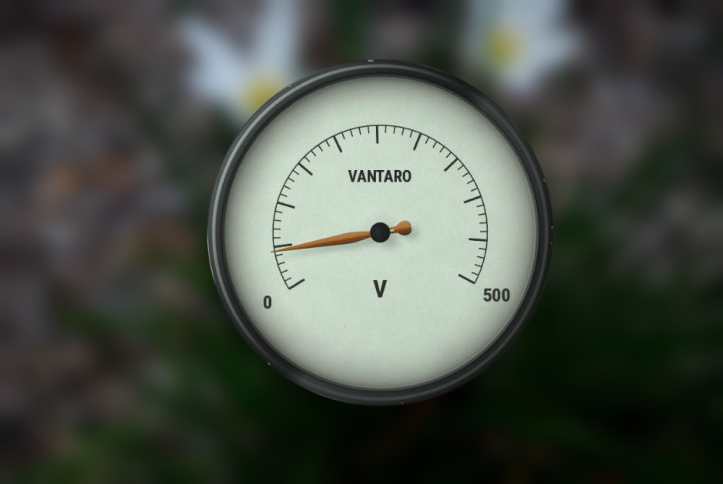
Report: 45 V
